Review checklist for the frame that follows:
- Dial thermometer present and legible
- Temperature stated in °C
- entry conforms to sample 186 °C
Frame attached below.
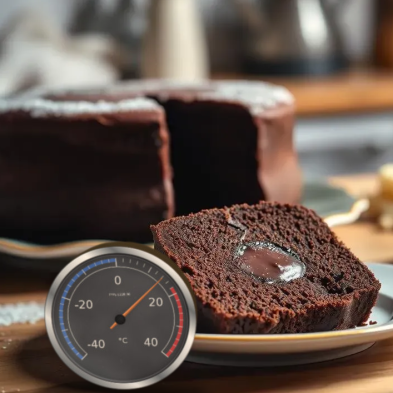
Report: 14 °C
